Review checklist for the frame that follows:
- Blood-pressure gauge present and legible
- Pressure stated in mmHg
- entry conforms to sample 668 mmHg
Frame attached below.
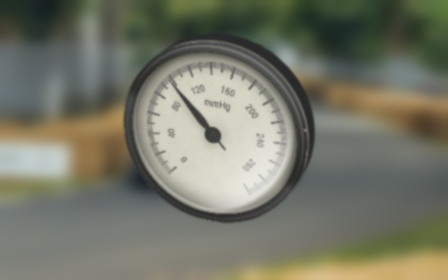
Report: 100 mmHg
